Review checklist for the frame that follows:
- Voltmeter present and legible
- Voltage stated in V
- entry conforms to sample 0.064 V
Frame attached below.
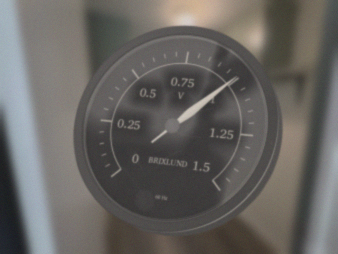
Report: 1 V
